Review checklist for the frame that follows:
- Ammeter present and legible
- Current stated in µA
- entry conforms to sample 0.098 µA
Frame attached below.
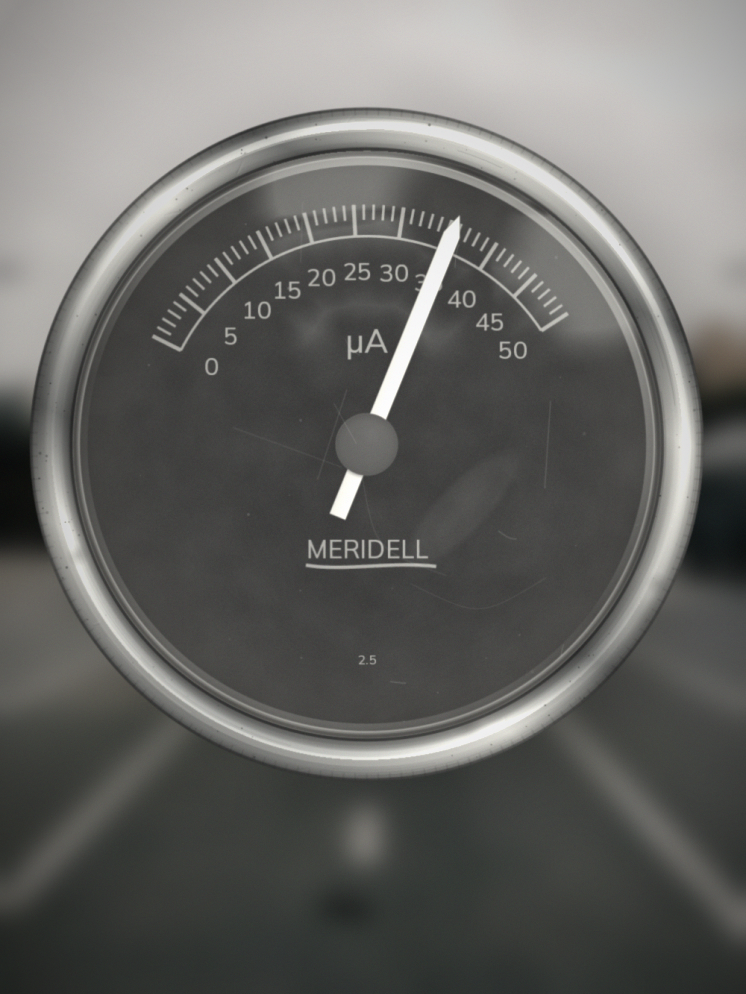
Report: 35.5 µA
